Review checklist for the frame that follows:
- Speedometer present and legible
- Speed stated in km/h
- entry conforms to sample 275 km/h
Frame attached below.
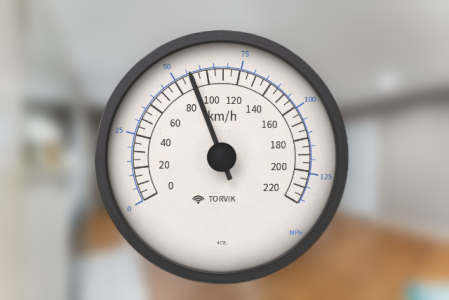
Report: 90 km/h
